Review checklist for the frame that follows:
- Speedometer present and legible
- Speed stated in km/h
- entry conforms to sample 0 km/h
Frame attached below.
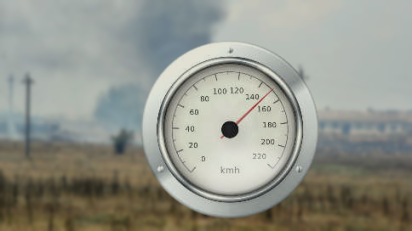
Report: 150 km/h
